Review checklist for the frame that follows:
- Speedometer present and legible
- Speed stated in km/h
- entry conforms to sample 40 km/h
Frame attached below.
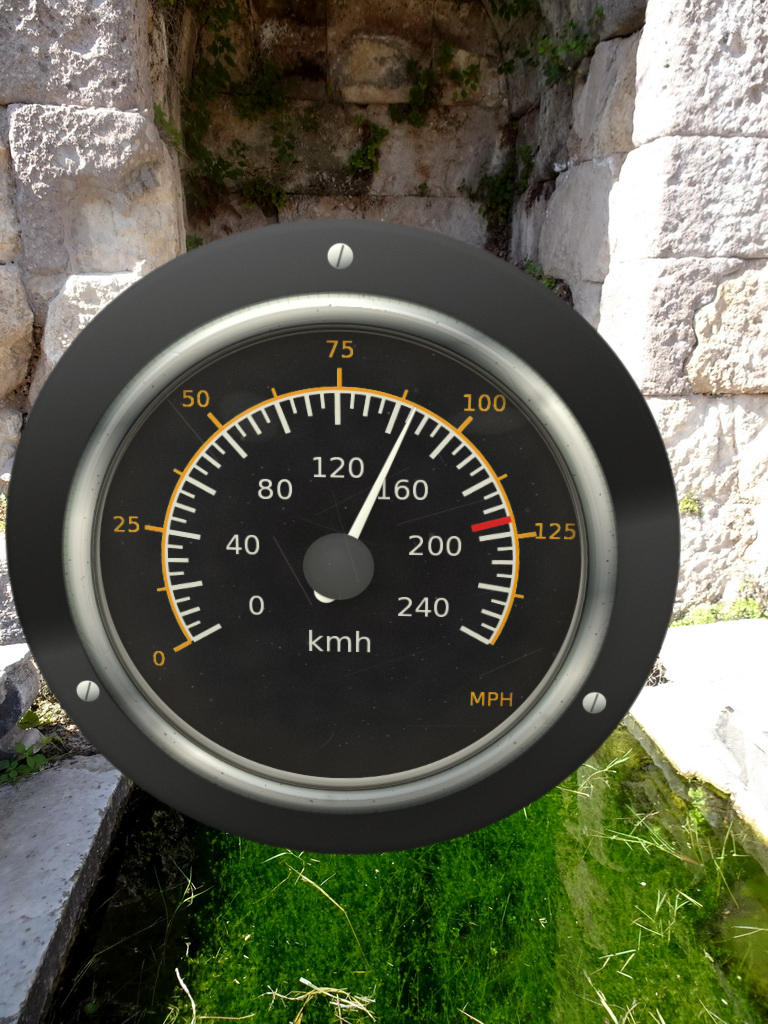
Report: 145 km/h
